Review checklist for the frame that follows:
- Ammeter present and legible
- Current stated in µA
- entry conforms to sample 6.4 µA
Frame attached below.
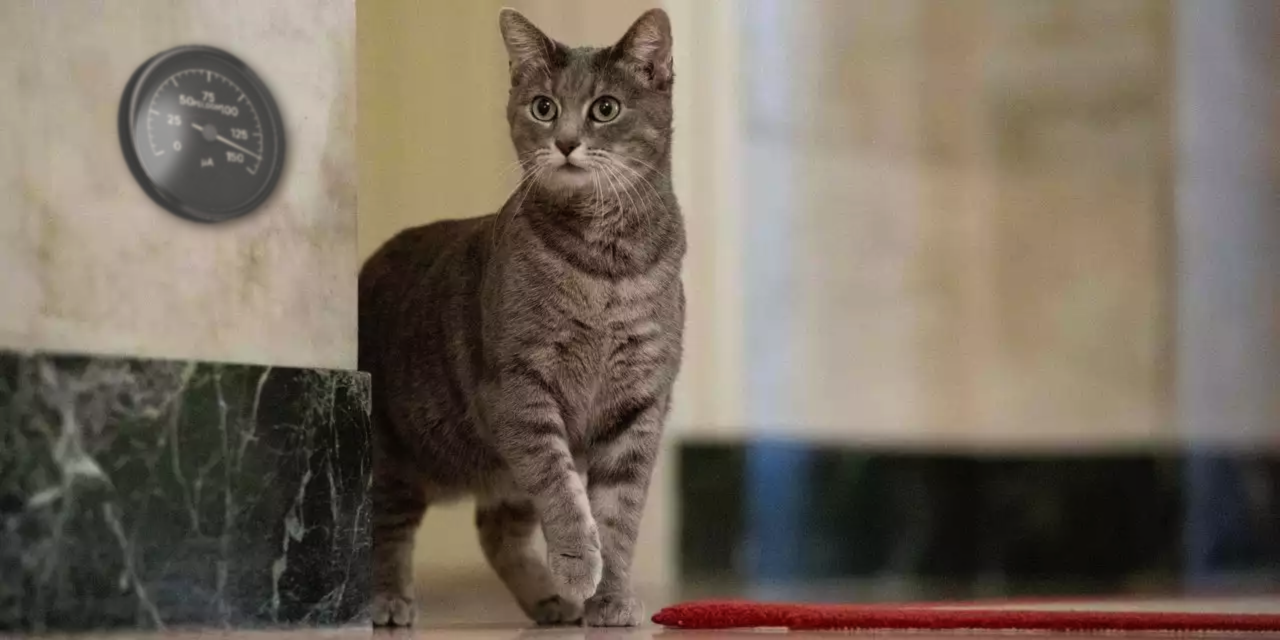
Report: 140 µA
